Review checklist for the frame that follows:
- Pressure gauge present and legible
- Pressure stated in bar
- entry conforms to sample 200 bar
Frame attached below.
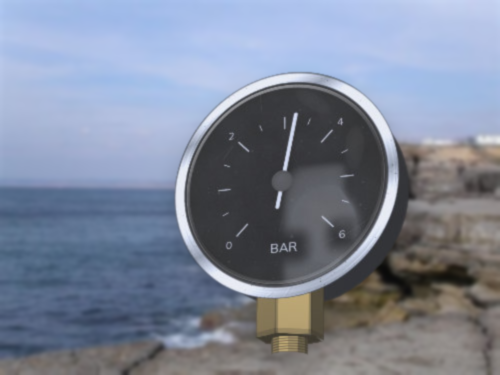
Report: 3.25 bar
